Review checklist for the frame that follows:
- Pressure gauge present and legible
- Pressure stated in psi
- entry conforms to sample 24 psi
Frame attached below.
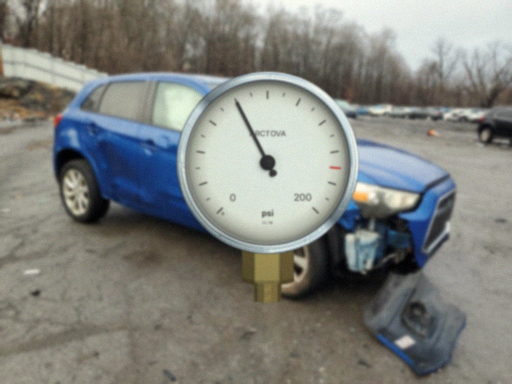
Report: 80 psi
